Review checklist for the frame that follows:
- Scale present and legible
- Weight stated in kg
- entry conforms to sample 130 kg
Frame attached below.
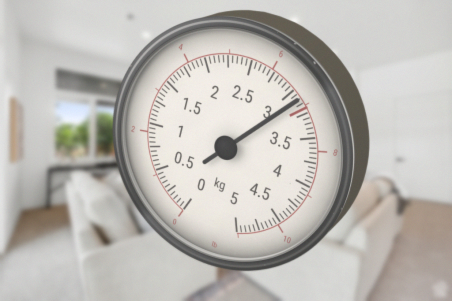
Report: 3.1 kg
